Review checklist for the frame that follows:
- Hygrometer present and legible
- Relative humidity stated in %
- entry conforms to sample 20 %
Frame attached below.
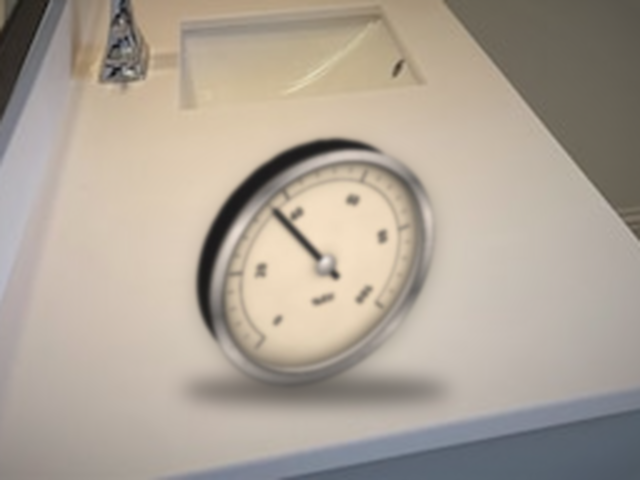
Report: 36 %
